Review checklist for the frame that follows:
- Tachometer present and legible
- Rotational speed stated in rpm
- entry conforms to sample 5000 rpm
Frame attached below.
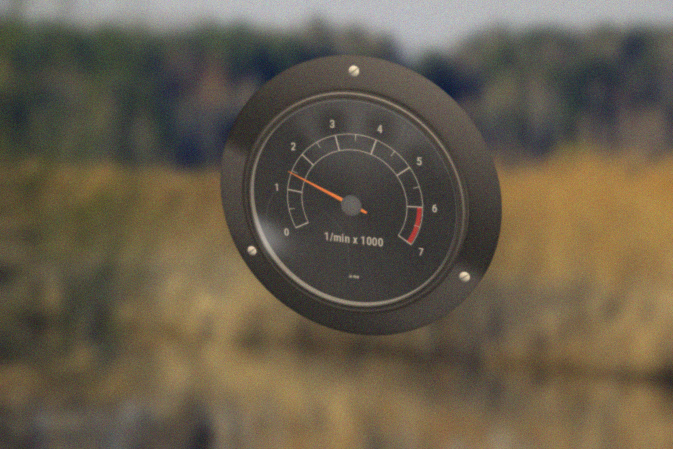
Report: 1500 rpm
